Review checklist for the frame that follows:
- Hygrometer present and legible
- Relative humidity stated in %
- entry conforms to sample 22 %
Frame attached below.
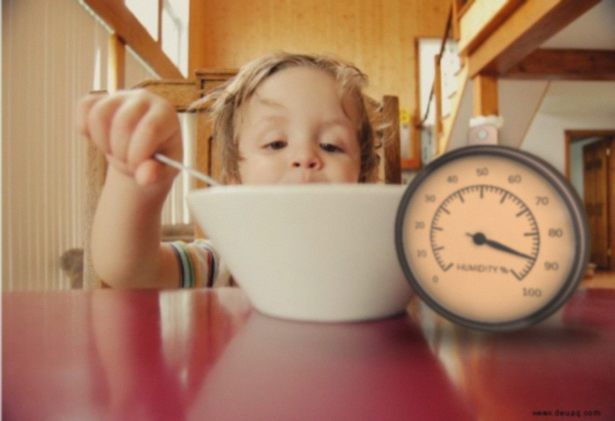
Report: 90 %
